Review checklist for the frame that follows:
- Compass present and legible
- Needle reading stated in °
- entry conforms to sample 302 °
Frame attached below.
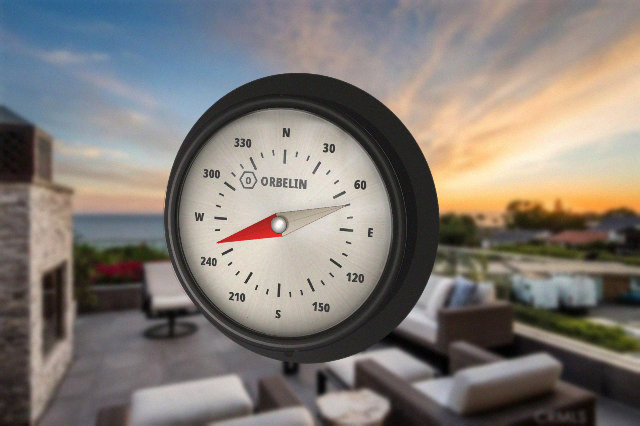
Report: 250 °
